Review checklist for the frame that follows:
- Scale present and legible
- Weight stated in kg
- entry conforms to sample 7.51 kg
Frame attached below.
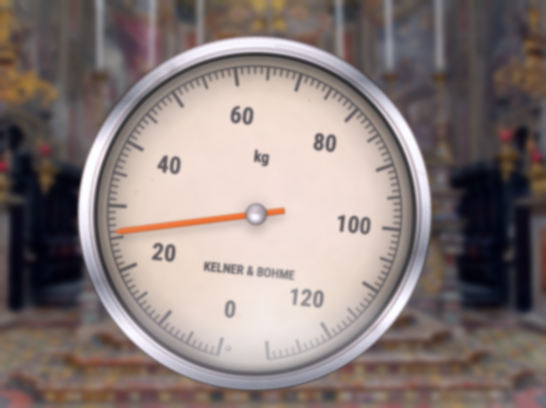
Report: 26 kg
